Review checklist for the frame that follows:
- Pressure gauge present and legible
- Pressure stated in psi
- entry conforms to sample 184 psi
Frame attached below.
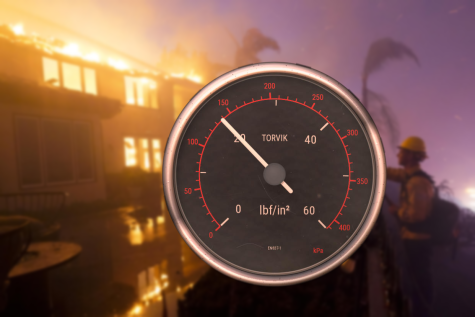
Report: 20 psi
